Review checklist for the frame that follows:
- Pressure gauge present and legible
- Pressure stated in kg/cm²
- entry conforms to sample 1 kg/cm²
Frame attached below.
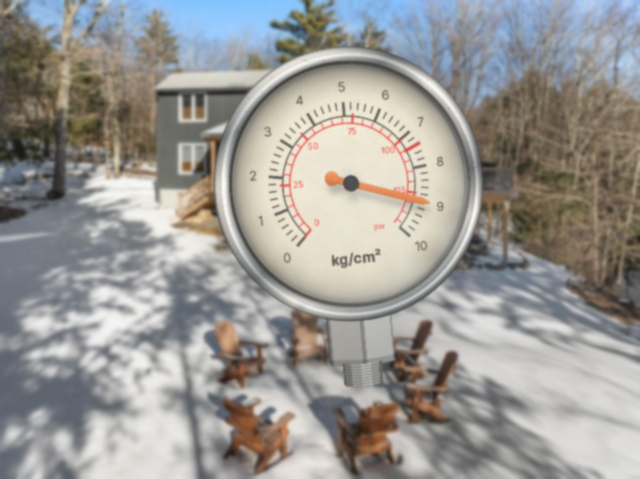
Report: 9 kg/cm²
